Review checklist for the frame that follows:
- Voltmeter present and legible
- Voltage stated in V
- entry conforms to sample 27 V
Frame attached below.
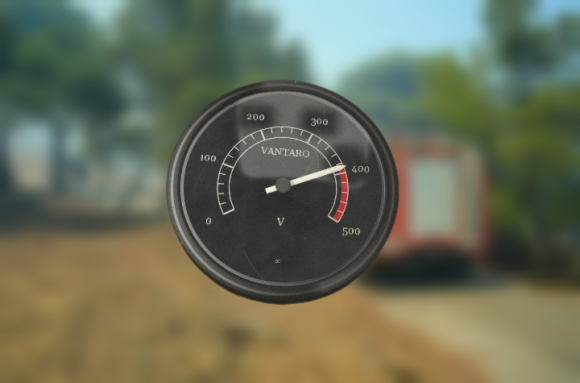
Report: 390 V
